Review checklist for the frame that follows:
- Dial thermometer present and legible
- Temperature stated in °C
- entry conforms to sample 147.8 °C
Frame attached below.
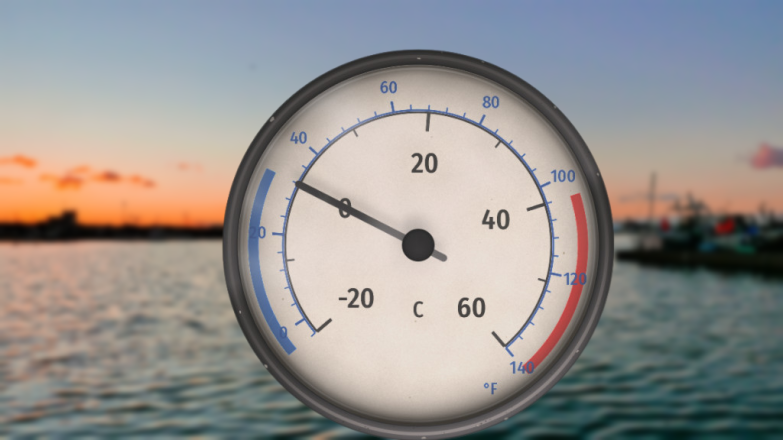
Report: 0 °C
